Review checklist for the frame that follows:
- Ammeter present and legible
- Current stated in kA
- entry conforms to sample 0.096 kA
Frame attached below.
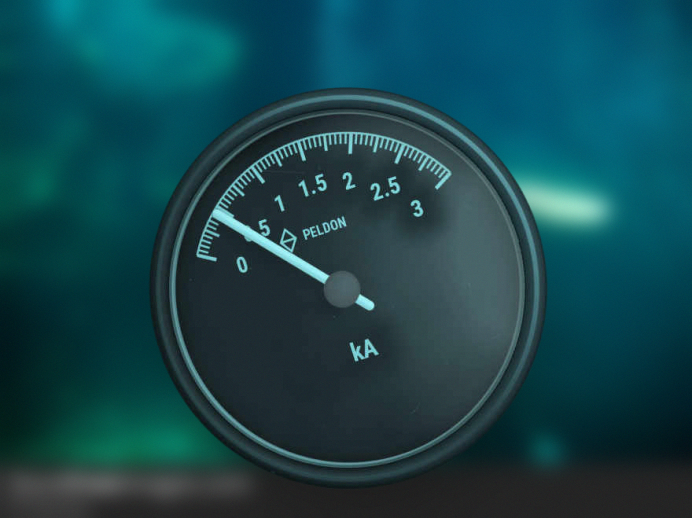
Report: 0.45 kA
